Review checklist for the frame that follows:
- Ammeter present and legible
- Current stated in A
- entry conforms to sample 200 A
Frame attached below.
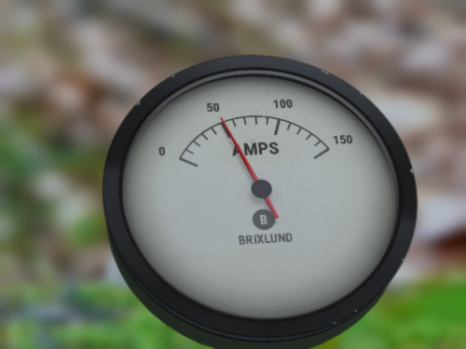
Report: 50 A
